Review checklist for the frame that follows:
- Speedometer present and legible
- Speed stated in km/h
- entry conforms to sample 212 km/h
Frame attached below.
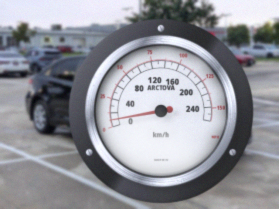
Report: 10 km/h
